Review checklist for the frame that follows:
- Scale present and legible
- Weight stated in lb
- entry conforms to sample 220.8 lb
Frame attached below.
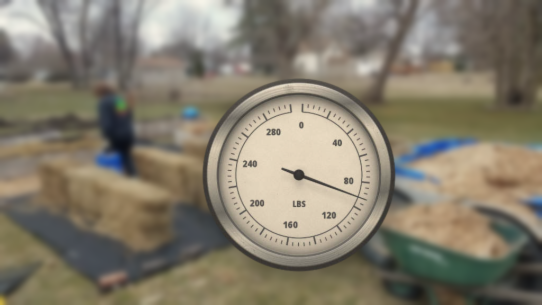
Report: 92 lb
